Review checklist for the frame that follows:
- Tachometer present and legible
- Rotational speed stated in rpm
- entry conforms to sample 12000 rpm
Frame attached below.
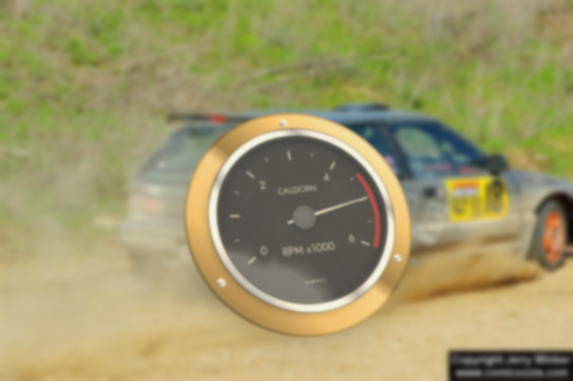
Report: 5000 rpm
